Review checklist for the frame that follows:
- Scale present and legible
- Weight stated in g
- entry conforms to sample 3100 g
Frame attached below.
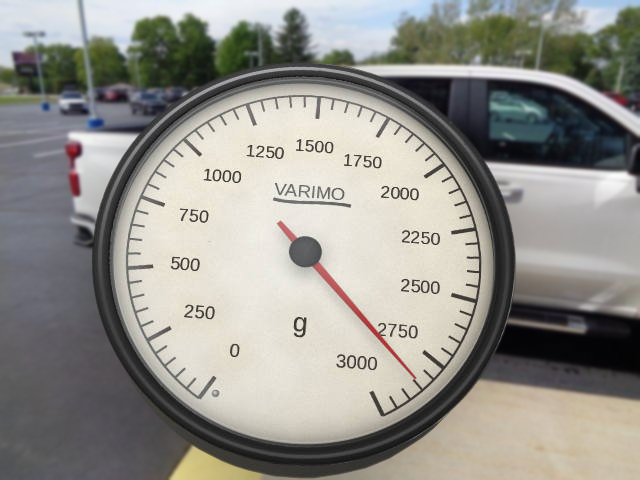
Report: 2850 g
